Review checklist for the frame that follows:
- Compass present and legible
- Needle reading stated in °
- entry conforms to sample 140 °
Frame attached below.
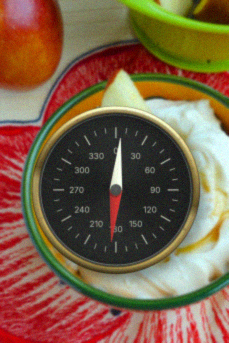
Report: 185 °
